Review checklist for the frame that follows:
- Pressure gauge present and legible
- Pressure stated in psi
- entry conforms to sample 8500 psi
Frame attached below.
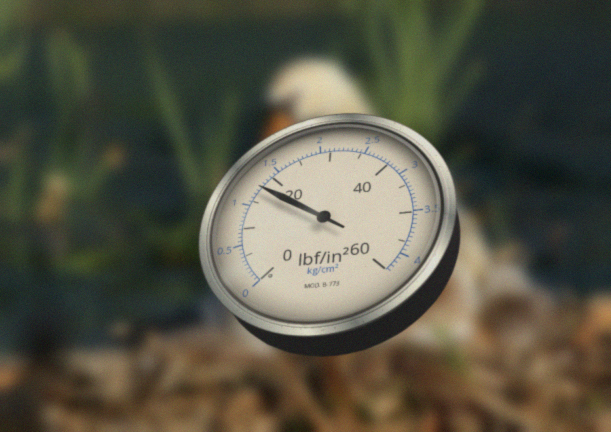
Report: 17.5 psi
